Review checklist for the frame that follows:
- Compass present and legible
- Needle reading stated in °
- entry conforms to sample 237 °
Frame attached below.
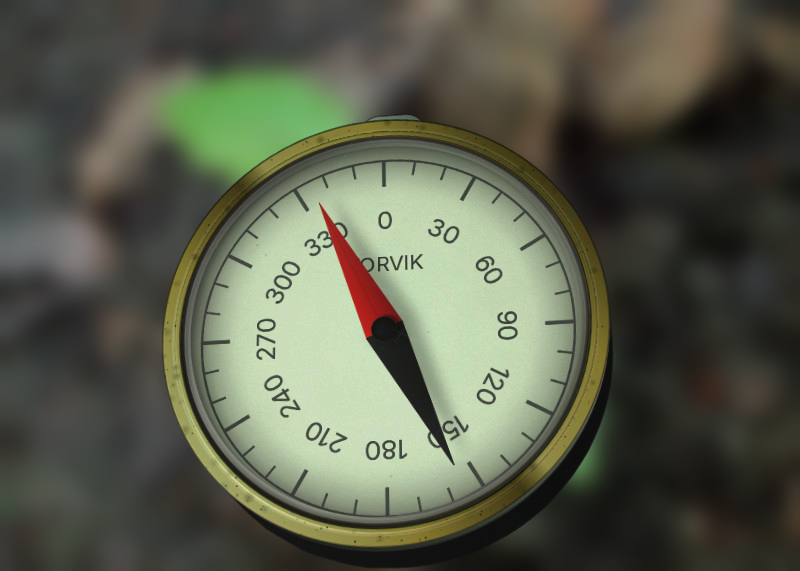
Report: 335 °
